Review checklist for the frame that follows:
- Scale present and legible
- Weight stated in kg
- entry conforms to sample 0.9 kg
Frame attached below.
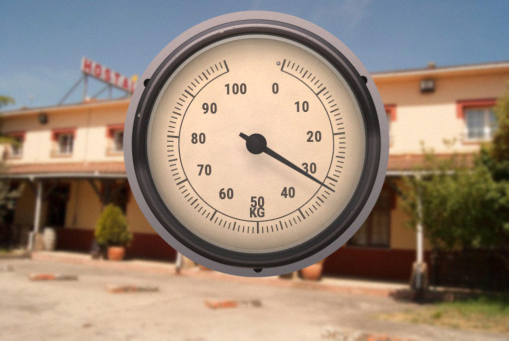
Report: 32 kg
